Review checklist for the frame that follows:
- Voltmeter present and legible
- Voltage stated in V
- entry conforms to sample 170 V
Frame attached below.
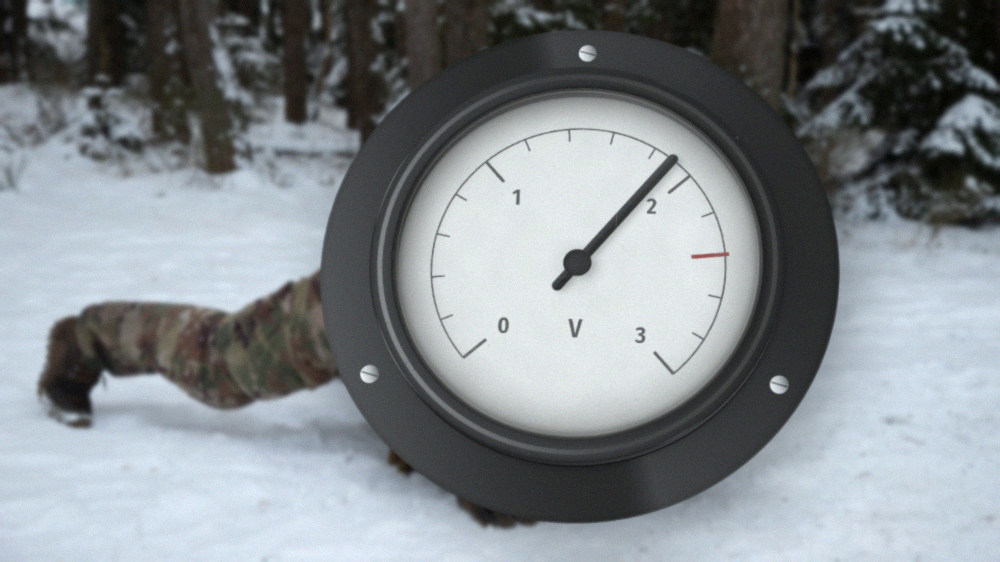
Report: 1.9 V
